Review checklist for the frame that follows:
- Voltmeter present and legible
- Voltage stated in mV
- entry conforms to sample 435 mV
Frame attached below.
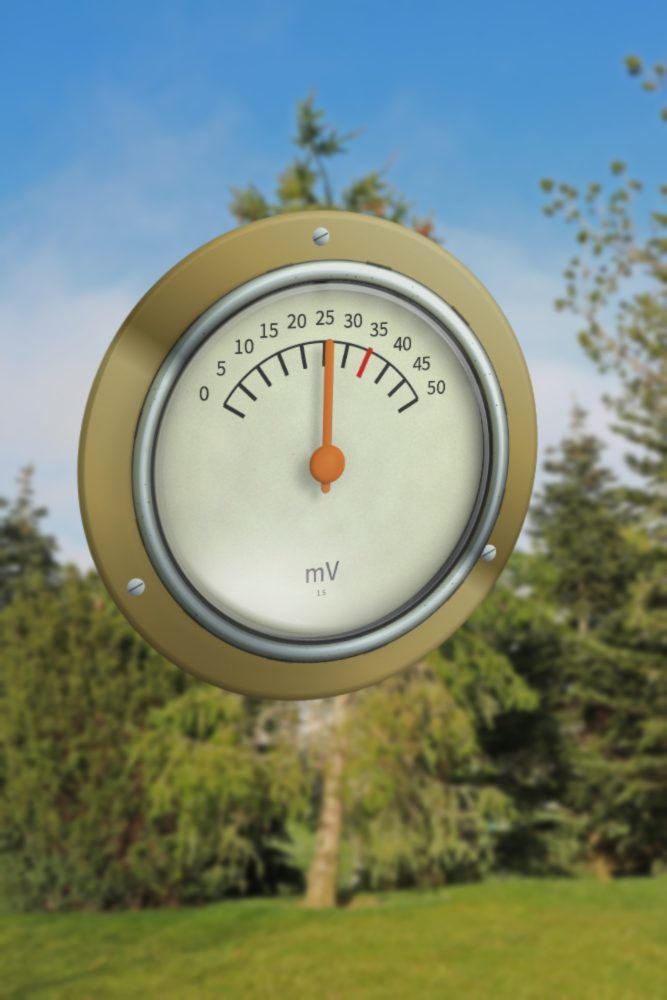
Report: 25 mV
